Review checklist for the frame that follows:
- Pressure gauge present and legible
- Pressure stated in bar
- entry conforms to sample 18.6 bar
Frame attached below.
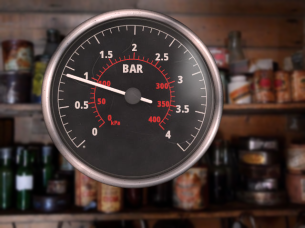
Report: 0.9 bar
